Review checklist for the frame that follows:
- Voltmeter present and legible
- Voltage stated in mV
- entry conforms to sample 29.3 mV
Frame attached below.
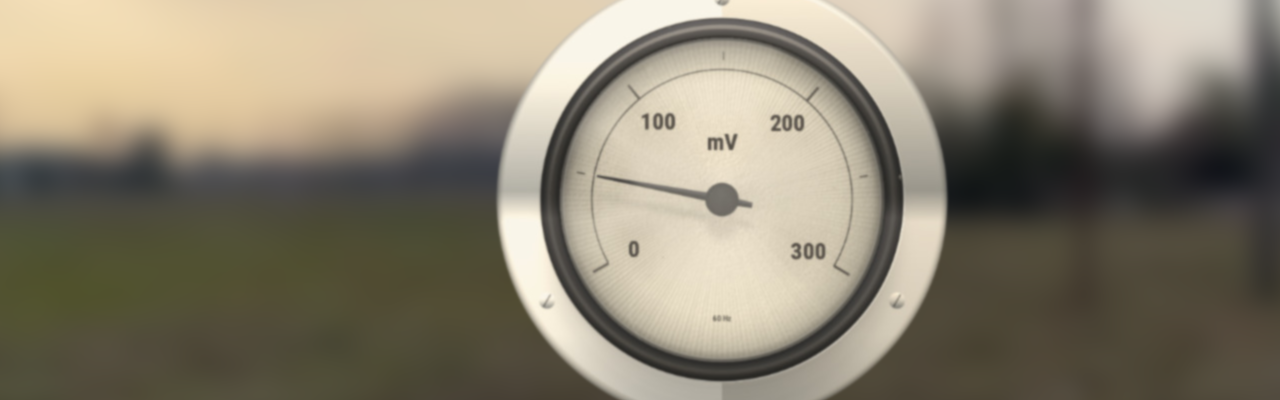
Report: 50 mV
